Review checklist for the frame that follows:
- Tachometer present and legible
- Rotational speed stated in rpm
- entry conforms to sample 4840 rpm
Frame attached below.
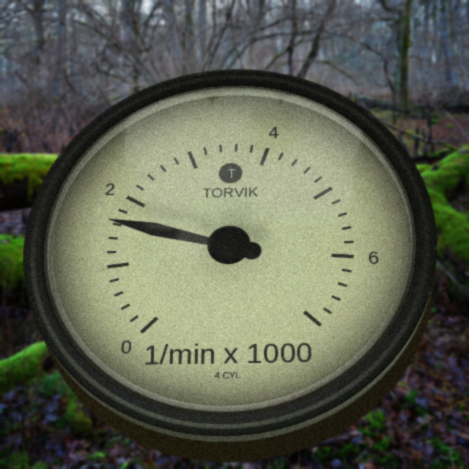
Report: 1600 rpm
